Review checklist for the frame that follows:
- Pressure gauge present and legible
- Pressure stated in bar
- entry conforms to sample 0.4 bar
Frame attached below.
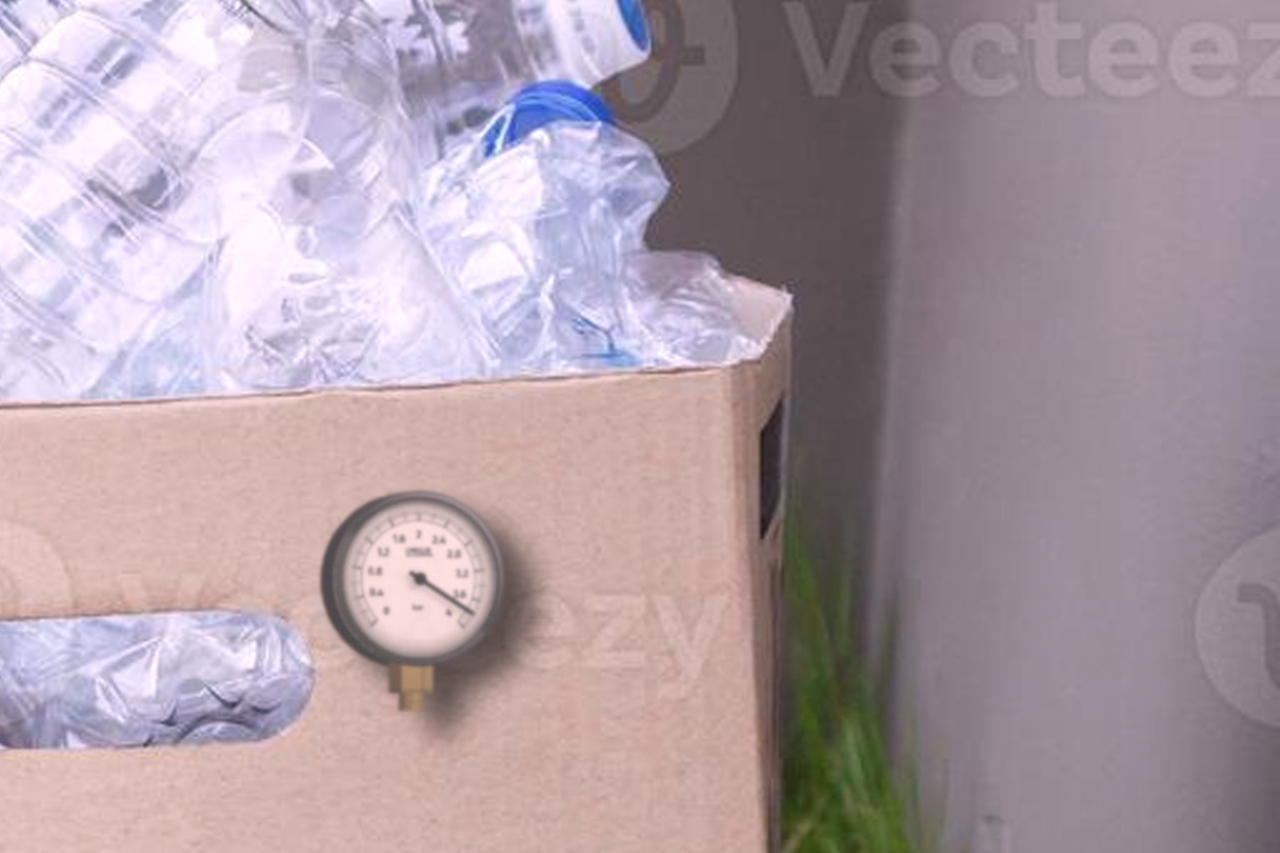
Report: 3.8 bar
